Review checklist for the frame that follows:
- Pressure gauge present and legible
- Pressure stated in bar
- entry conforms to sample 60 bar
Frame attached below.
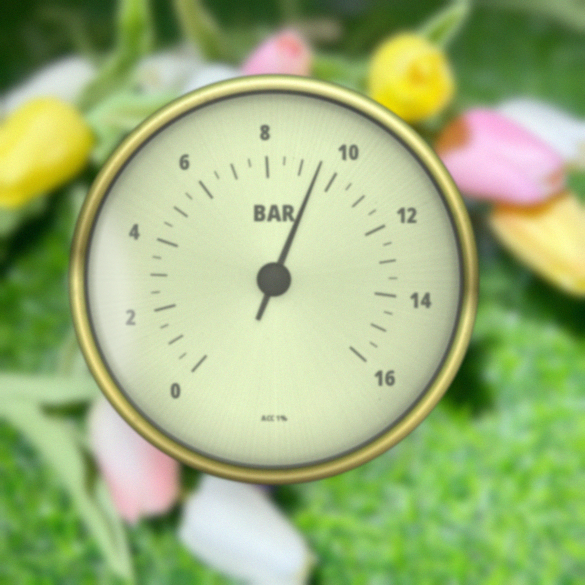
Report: 9.5 bar
